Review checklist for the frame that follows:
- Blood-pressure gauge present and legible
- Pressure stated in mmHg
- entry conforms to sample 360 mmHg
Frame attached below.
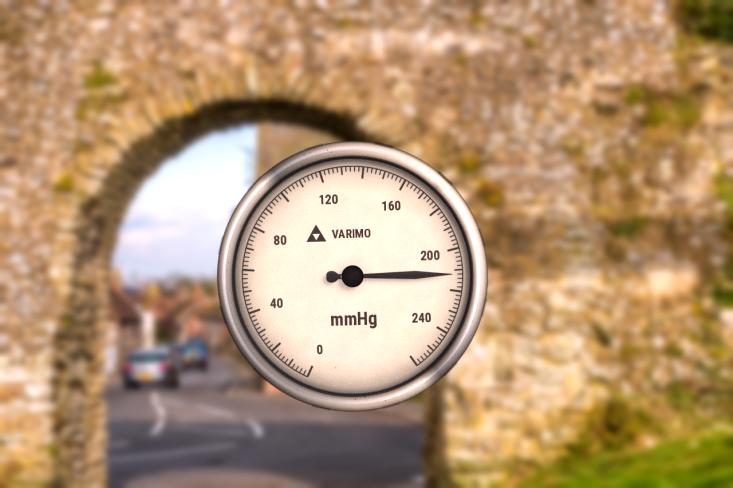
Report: 212 mmHg
